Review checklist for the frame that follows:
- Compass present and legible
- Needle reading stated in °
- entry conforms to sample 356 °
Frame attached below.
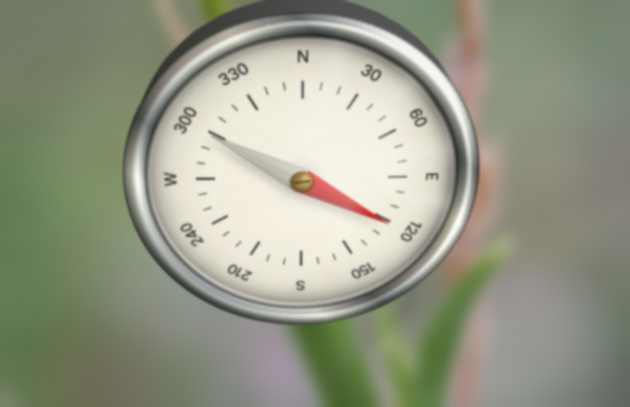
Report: 120 °
